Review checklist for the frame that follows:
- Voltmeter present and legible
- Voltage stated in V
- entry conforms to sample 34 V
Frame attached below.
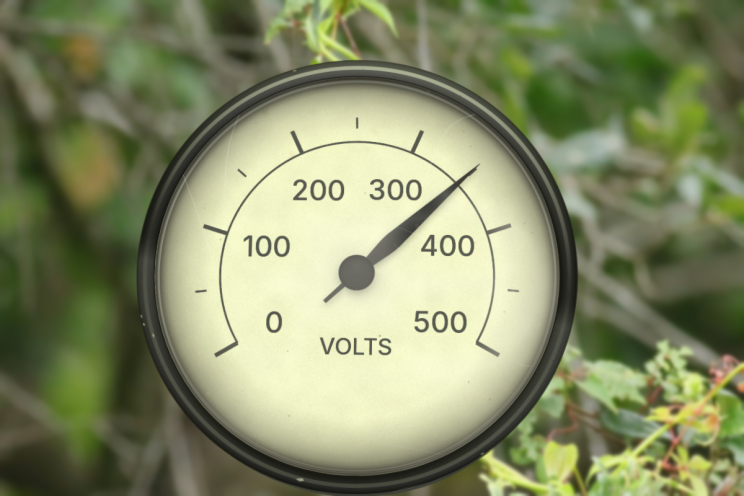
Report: 350 V
